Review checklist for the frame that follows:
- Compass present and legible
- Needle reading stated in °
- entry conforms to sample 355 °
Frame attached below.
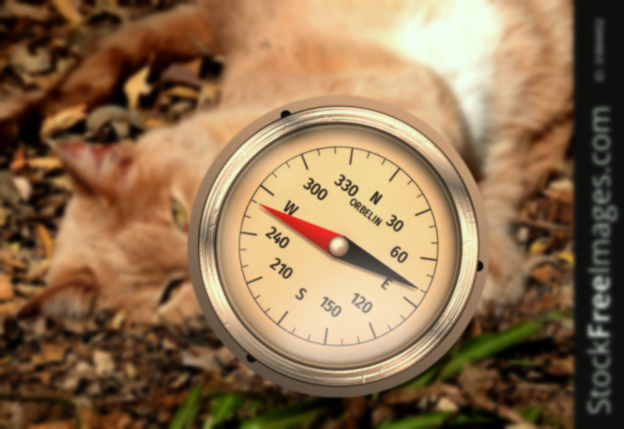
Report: 260 °
